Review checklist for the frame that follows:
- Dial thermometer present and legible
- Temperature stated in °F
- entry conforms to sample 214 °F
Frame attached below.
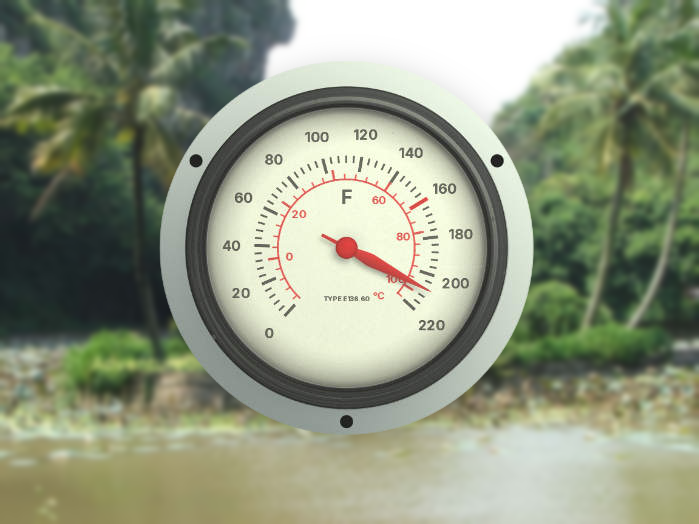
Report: 208 °F
